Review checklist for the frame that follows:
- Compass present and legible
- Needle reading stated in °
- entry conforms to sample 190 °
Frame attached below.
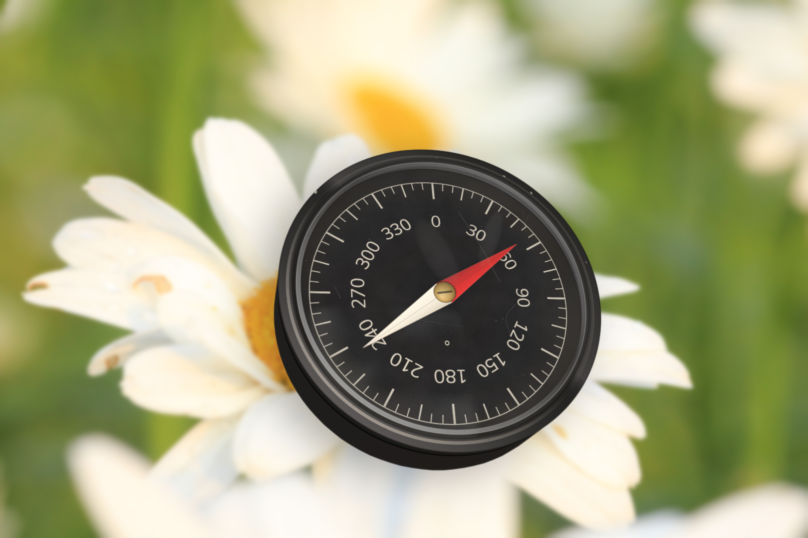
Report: 55 °
